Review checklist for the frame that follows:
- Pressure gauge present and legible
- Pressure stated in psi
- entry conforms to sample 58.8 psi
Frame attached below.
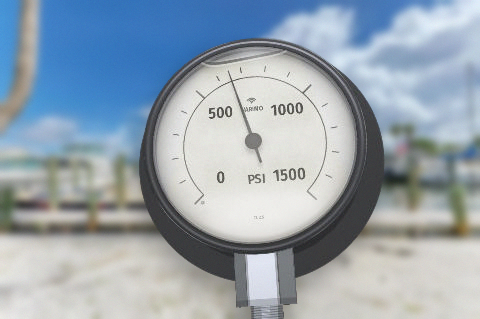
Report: 650 psi
